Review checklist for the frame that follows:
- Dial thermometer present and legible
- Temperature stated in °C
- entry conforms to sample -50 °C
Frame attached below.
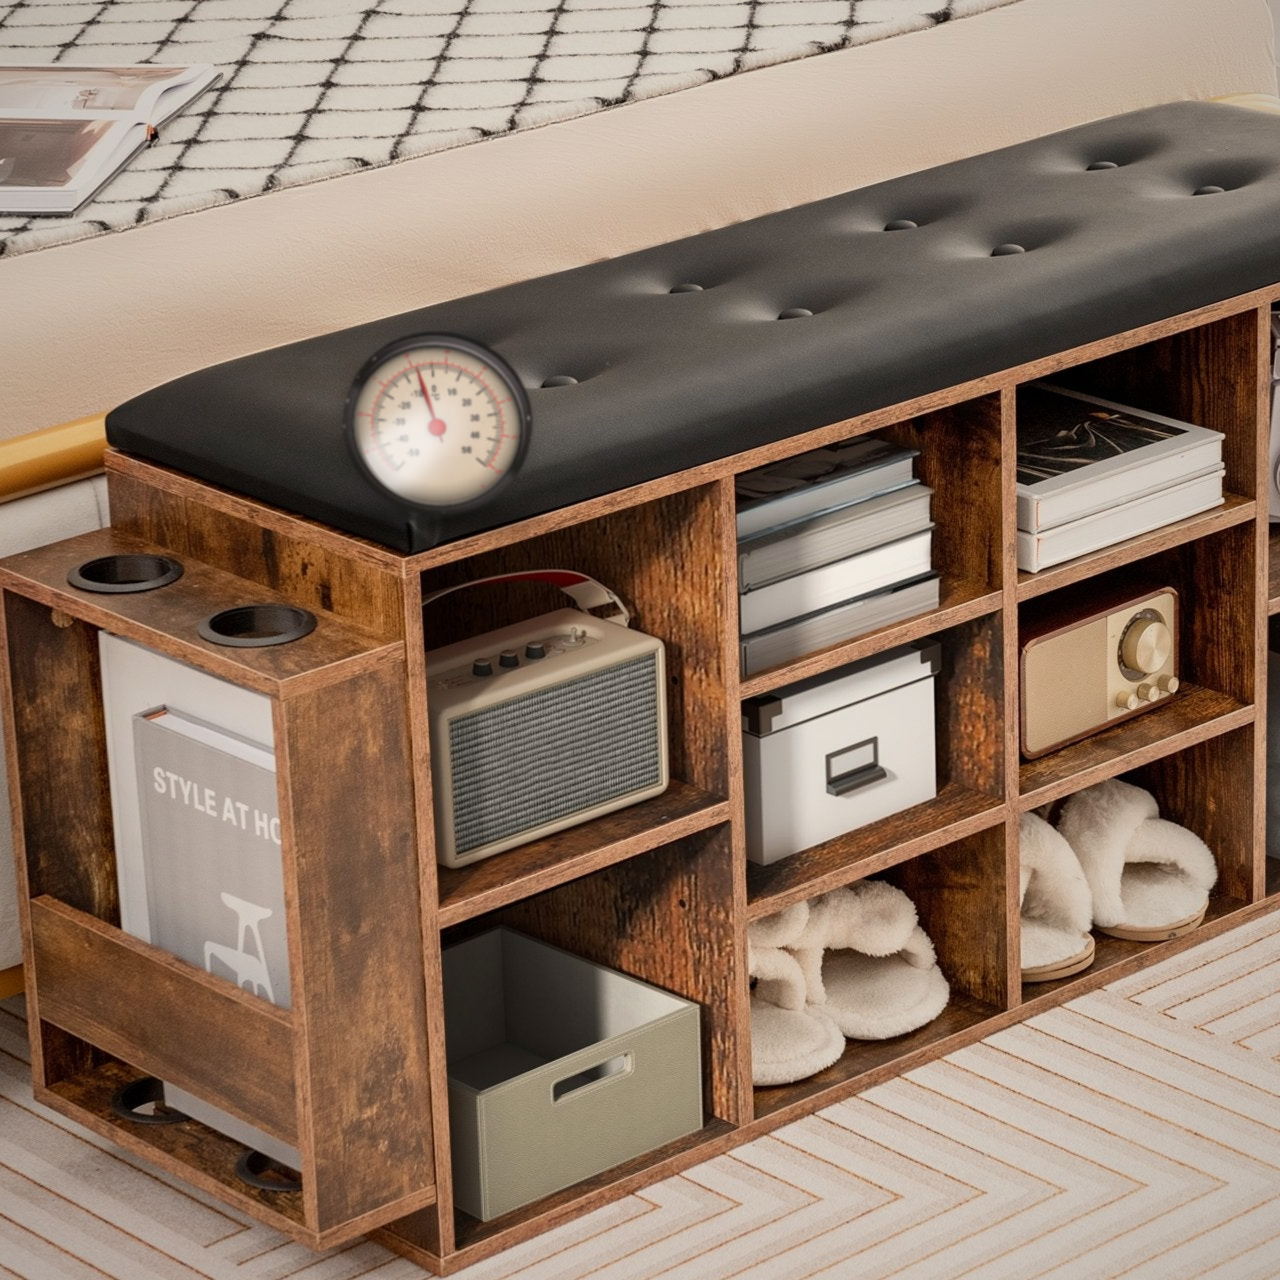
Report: -5 °C
